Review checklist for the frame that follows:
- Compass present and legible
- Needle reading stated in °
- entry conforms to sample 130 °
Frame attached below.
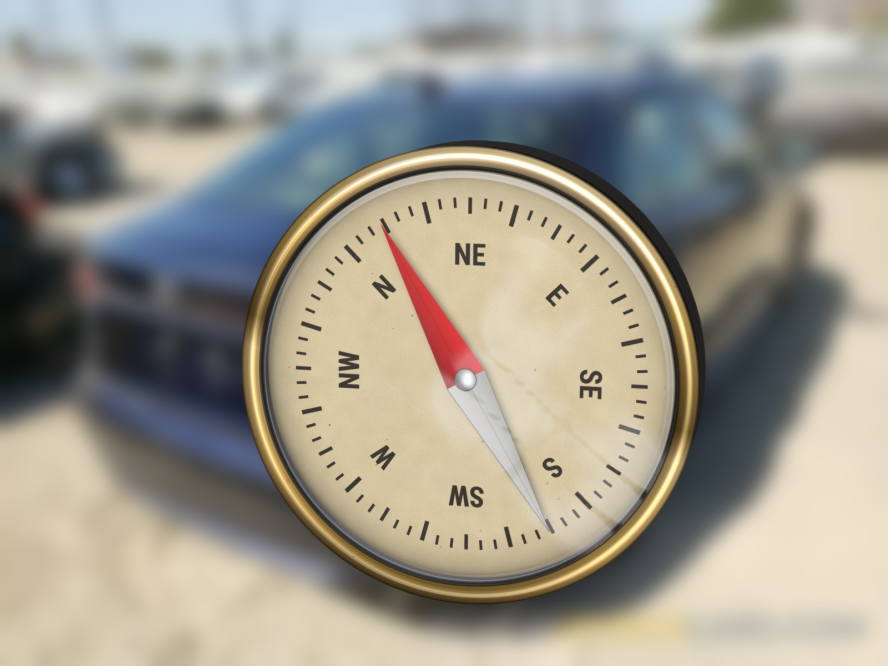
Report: 15 °
